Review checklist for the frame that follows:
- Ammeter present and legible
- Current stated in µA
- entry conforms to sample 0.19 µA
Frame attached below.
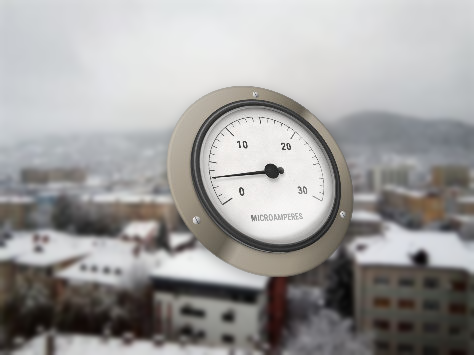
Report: 3 µA
